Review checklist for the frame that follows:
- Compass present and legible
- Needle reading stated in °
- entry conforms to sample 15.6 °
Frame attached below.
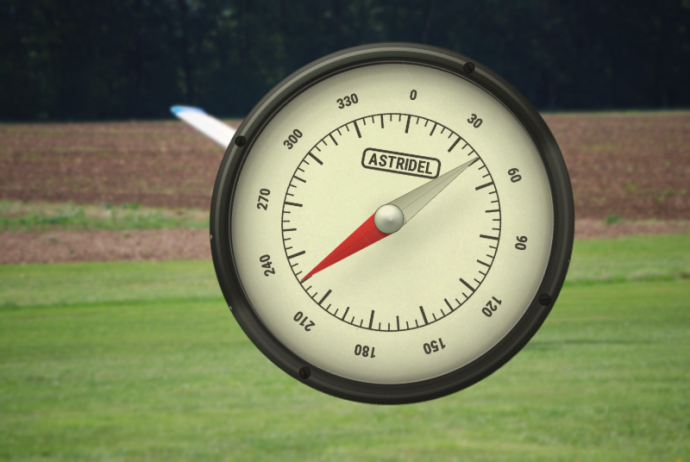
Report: 225 °
